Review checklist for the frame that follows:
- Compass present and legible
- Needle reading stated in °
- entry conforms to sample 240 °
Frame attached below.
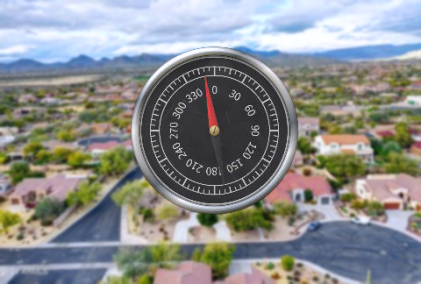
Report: 350 °
